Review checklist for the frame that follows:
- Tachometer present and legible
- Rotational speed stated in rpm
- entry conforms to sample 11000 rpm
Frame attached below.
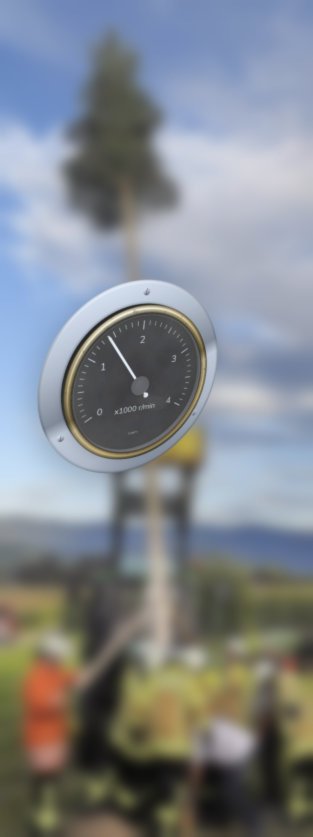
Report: 1400 rpm
